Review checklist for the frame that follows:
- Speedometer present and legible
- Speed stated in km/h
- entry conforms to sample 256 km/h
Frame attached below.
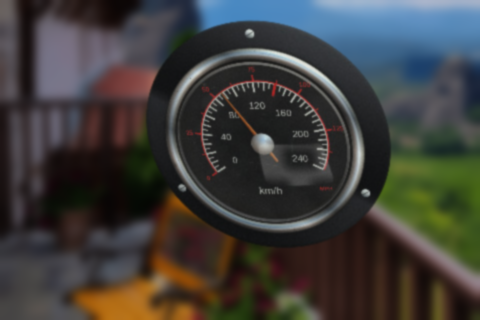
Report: 90 km/h
